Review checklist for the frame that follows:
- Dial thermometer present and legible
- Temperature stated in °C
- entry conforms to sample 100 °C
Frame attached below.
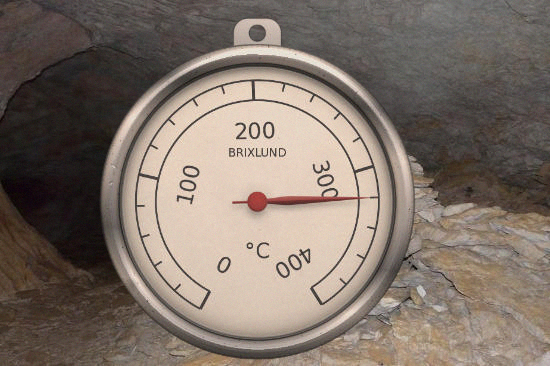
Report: 320 °C
